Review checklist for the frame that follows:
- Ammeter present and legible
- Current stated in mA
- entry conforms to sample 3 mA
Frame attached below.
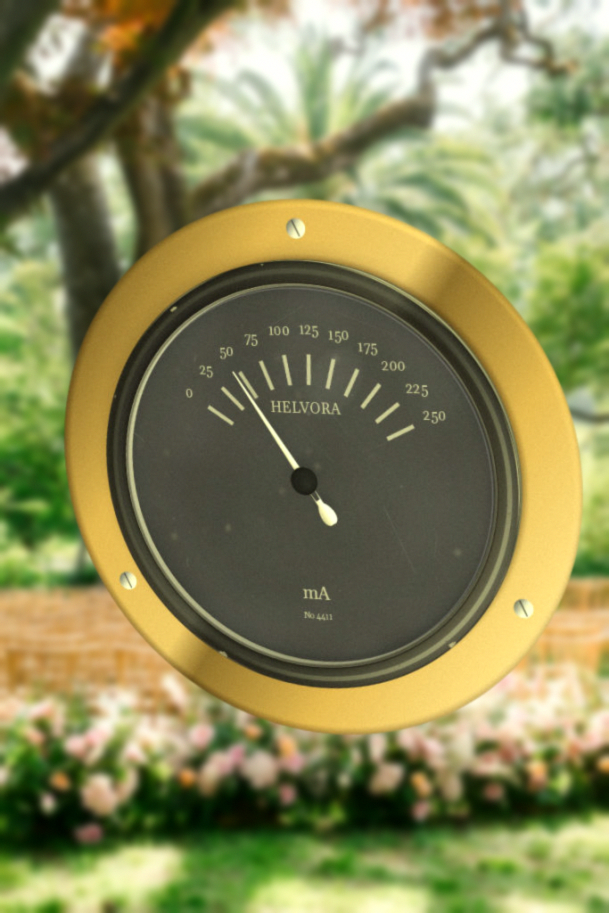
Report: 50 mA
